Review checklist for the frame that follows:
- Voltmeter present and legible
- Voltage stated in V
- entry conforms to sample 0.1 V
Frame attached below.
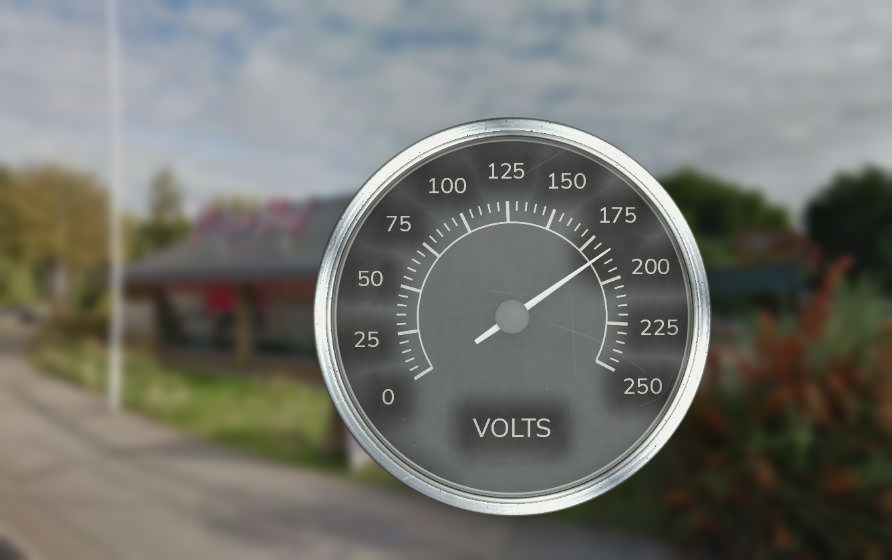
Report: 185 V
